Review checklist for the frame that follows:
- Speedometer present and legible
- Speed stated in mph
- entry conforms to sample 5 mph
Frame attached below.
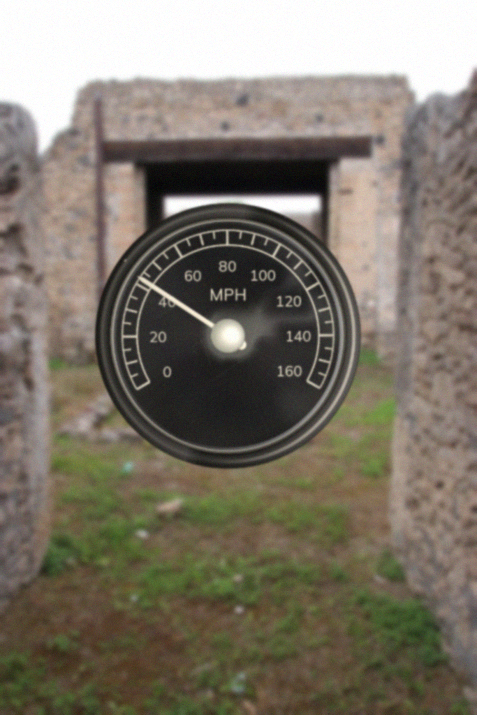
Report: 42.5 mph
